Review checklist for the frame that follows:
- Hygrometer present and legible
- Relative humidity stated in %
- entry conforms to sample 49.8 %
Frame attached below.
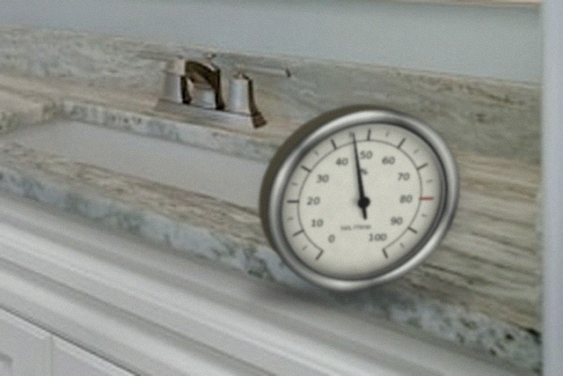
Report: 45 %
